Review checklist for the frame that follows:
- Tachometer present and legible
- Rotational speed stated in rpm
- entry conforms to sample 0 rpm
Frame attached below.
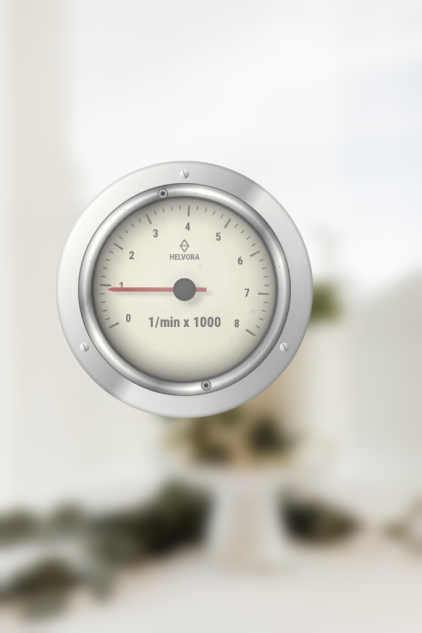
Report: 900 rpm
